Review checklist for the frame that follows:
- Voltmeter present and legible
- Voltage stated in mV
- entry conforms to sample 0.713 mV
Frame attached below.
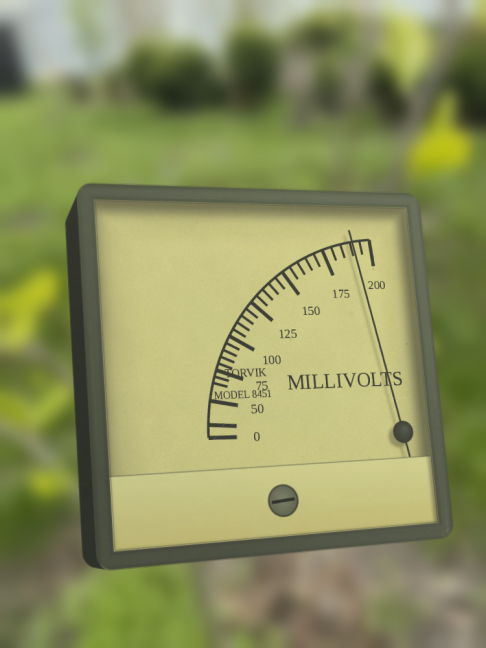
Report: 190 mV
